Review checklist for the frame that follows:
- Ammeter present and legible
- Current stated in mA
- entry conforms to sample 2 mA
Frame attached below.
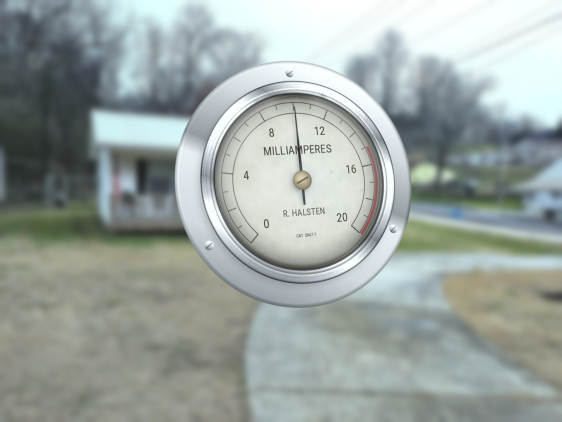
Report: 10 mA
